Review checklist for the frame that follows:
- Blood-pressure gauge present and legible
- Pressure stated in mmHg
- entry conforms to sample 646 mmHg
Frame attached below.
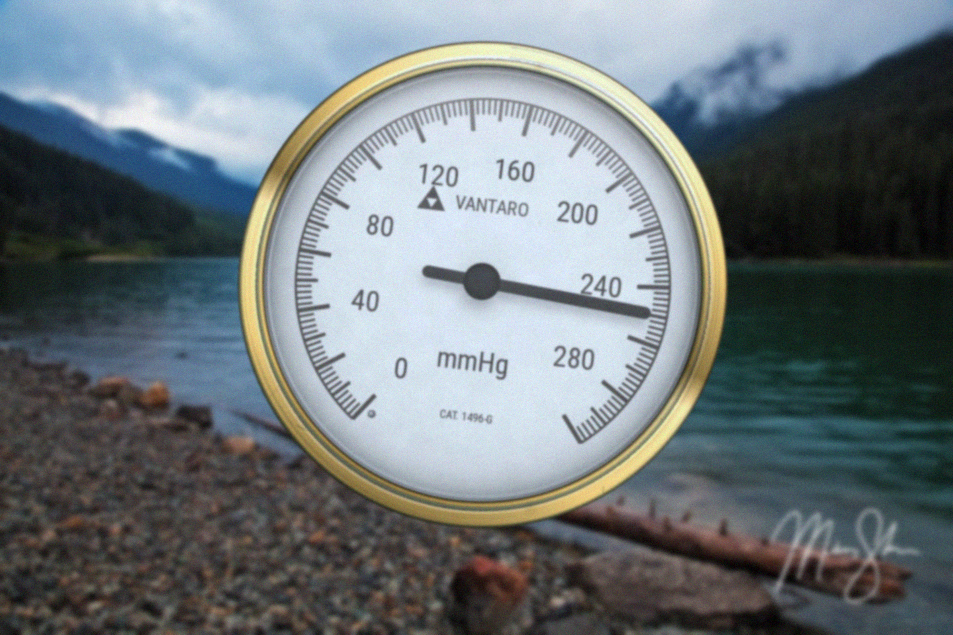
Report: 250 mmHg
